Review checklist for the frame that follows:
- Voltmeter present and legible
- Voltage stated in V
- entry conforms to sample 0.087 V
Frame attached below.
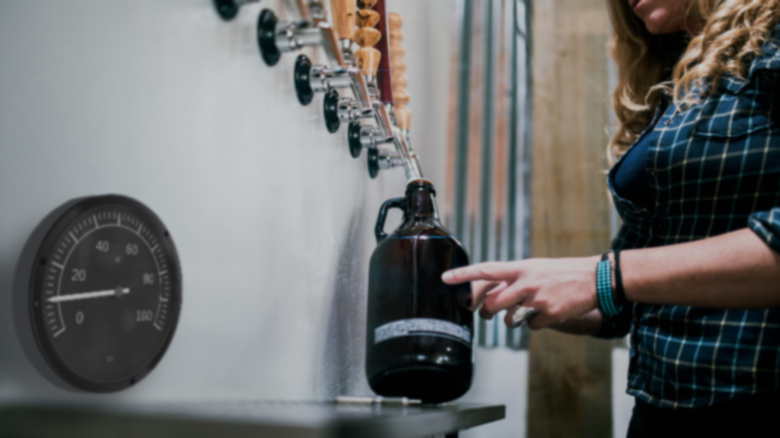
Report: 10 V
